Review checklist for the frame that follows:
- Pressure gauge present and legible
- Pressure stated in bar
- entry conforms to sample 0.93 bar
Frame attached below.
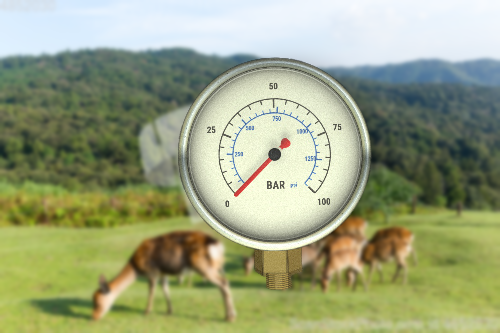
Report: 0 bar
